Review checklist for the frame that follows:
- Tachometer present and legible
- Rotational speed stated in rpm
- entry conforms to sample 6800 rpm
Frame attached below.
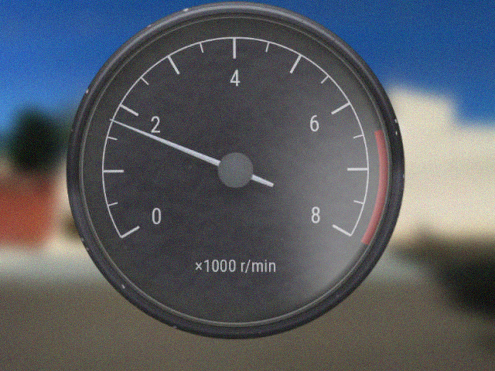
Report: 1750 rpm
